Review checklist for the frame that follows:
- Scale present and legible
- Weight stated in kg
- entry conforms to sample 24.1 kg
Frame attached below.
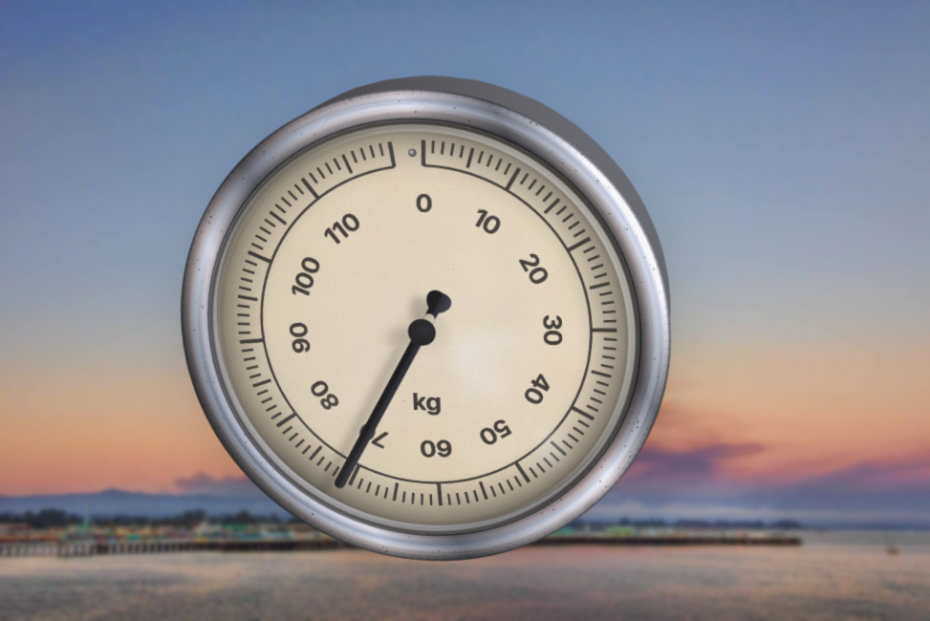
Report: 71 kg
